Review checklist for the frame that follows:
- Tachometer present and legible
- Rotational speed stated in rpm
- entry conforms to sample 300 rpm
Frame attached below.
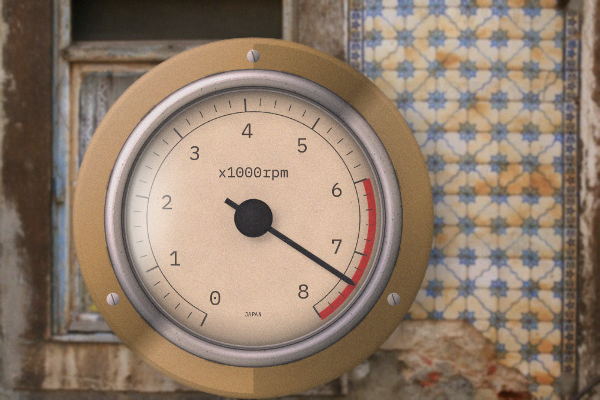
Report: 7400 rpm
